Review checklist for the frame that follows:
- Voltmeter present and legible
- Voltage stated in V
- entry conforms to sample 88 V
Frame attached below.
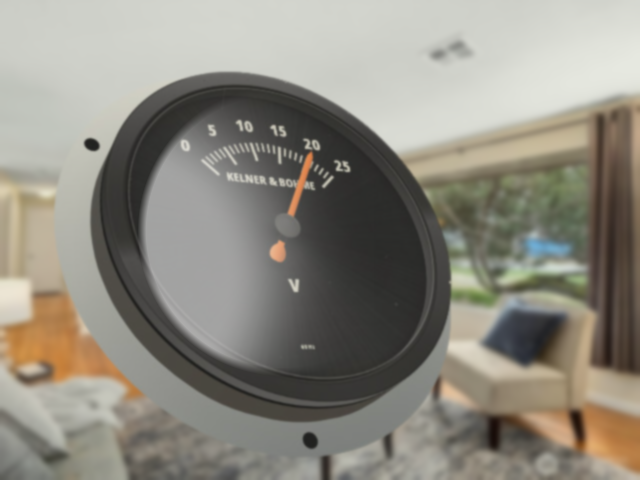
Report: 20 V
